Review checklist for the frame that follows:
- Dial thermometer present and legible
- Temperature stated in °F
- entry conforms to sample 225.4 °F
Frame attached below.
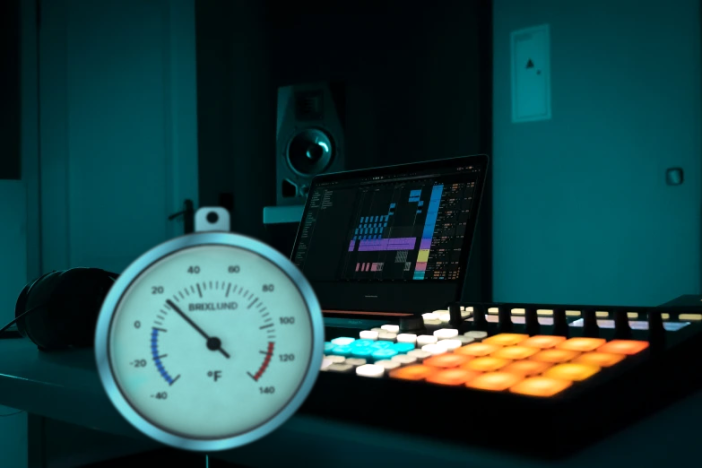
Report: 20 °F
